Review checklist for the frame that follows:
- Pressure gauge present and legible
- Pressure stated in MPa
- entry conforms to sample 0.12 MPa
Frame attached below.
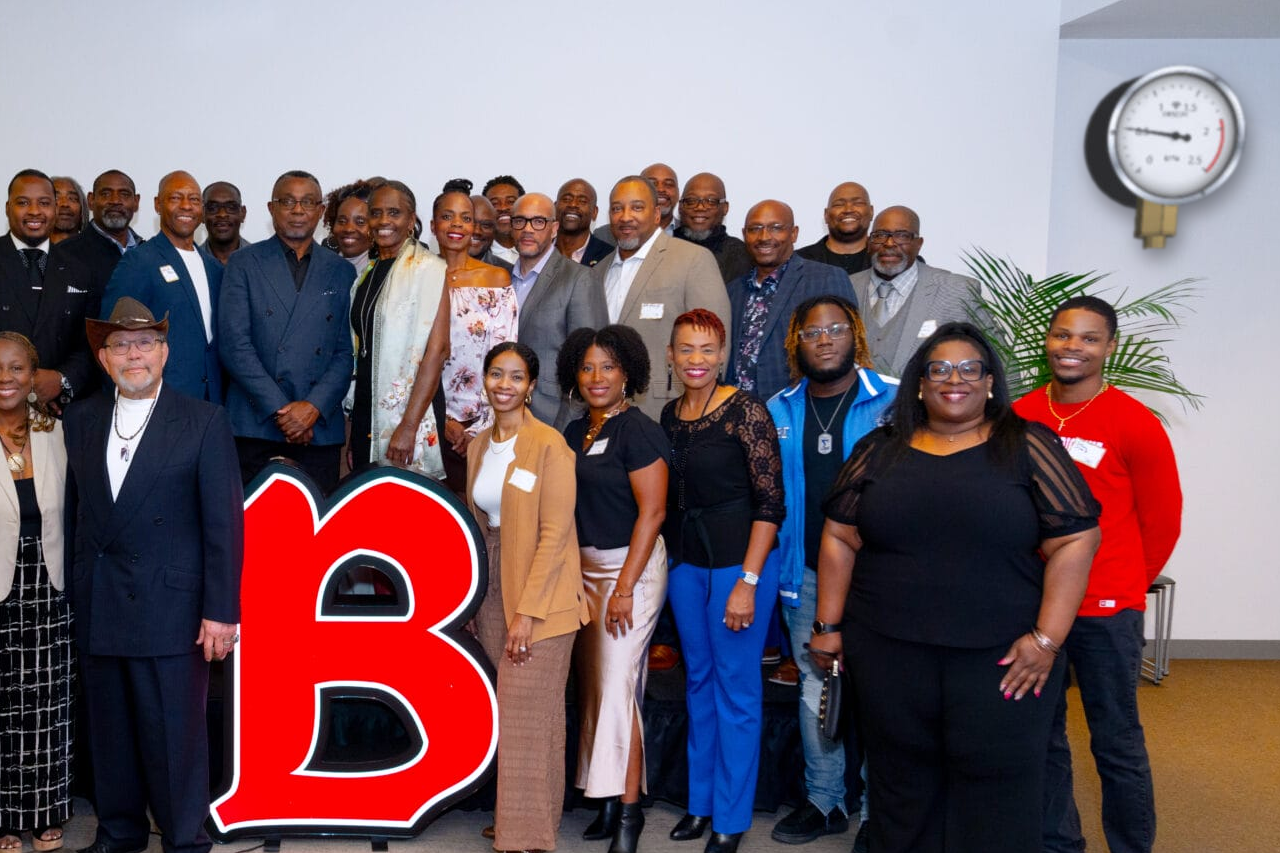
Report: 0.5 MPa
